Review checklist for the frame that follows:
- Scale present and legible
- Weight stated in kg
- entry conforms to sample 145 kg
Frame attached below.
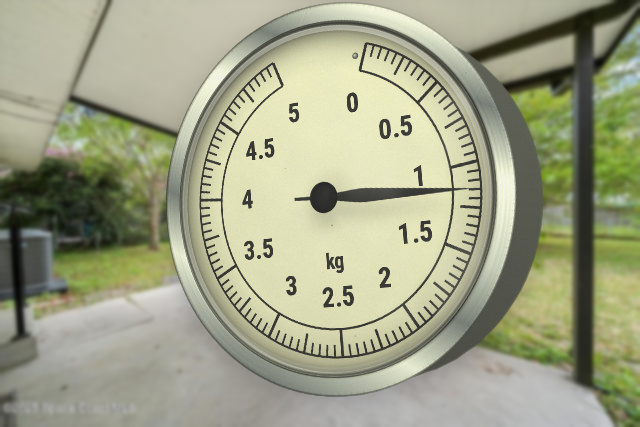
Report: 1.15 kg
